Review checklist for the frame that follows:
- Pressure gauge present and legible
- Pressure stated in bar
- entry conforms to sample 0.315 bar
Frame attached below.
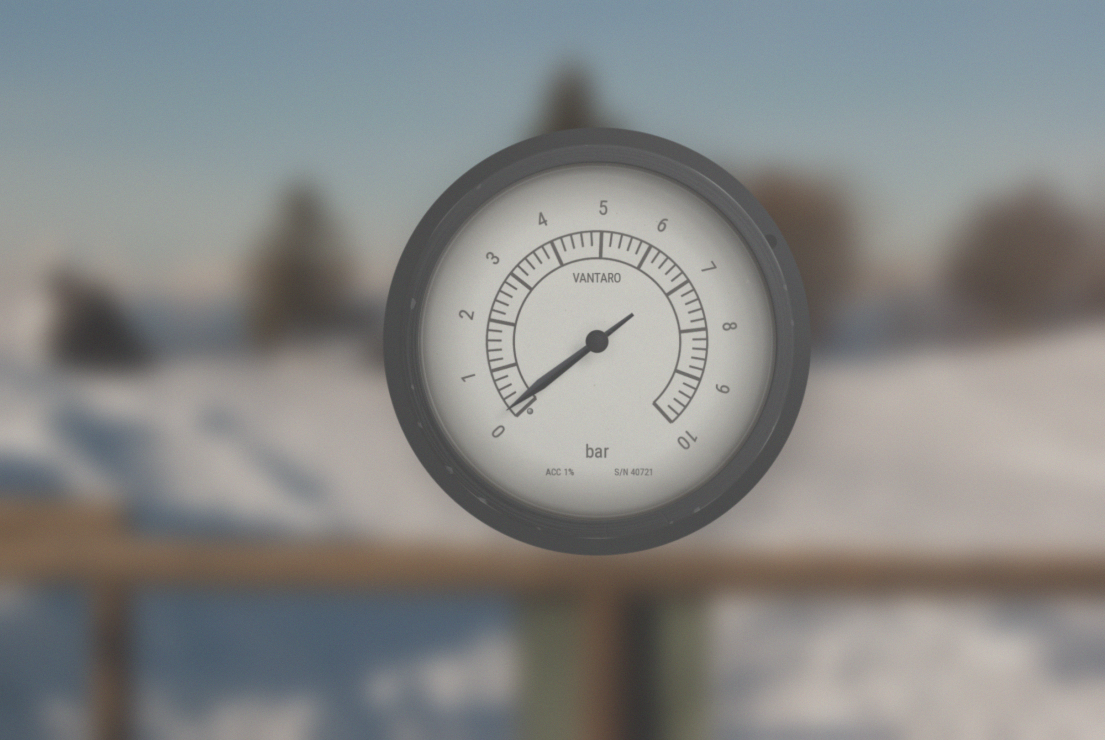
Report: 0.2 bar
